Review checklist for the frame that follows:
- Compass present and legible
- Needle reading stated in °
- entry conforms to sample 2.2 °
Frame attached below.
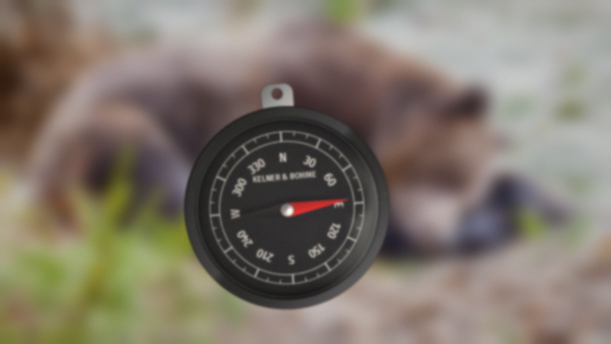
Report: 85 °
